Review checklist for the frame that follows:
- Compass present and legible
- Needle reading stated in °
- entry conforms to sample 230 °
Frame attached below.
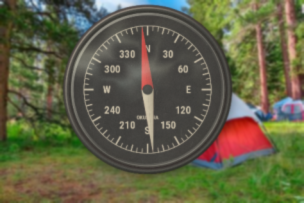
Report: 355 °
